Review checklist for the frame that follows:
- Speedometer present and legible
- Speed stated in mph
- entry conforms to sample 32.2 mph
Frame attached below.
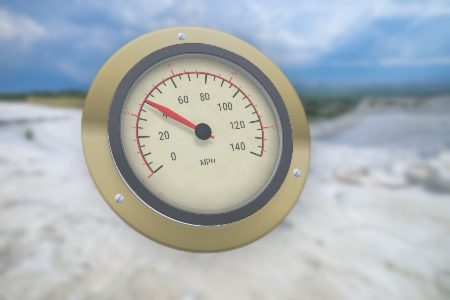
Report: 40 mph
